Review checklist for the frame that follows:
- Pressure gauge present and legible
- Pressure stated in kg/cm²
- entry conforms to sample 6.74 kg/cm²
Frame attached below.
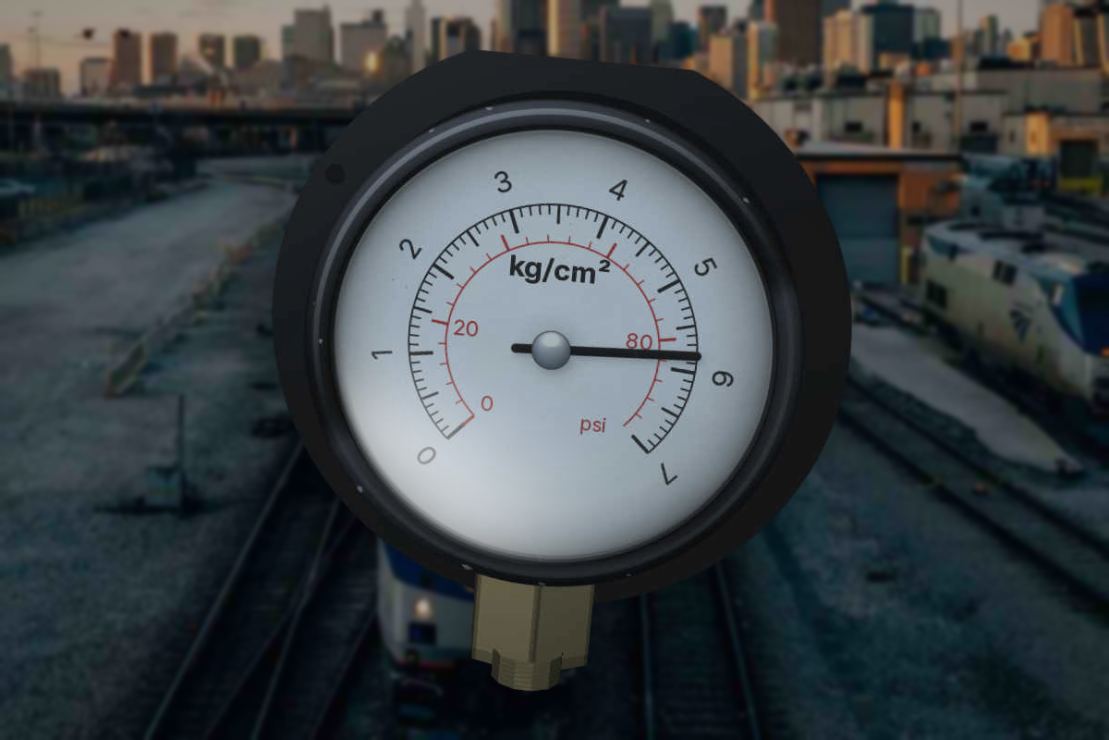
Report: 5.8 kg/cm²
